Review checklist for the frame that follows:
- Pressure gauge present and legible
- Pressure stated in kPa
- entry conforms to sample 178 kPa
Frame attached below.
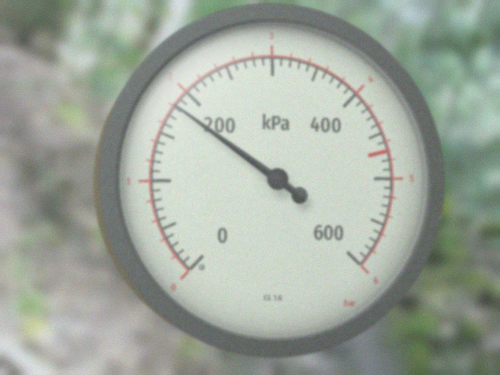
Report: 180 kPa
